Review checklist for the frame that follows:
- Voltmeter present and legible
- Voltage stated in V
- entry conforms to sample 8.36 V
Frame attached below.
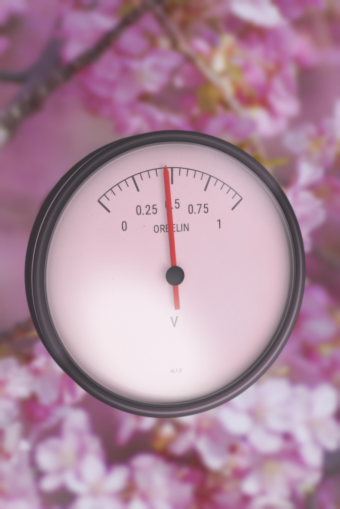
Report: 0.45 V
